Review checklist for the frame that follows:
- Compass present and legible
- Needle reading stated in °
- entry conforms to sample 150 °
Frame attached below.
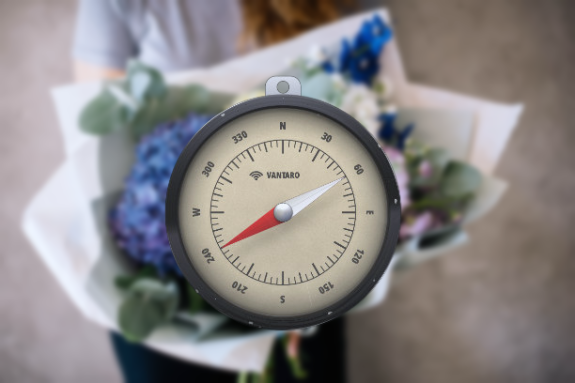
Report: 240 °
